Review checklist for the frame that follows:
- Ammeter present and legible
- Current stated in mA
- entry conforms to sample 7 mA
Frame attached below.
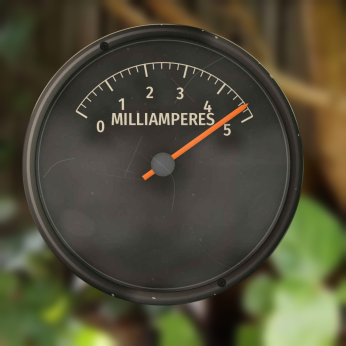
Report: 4.7 mA
